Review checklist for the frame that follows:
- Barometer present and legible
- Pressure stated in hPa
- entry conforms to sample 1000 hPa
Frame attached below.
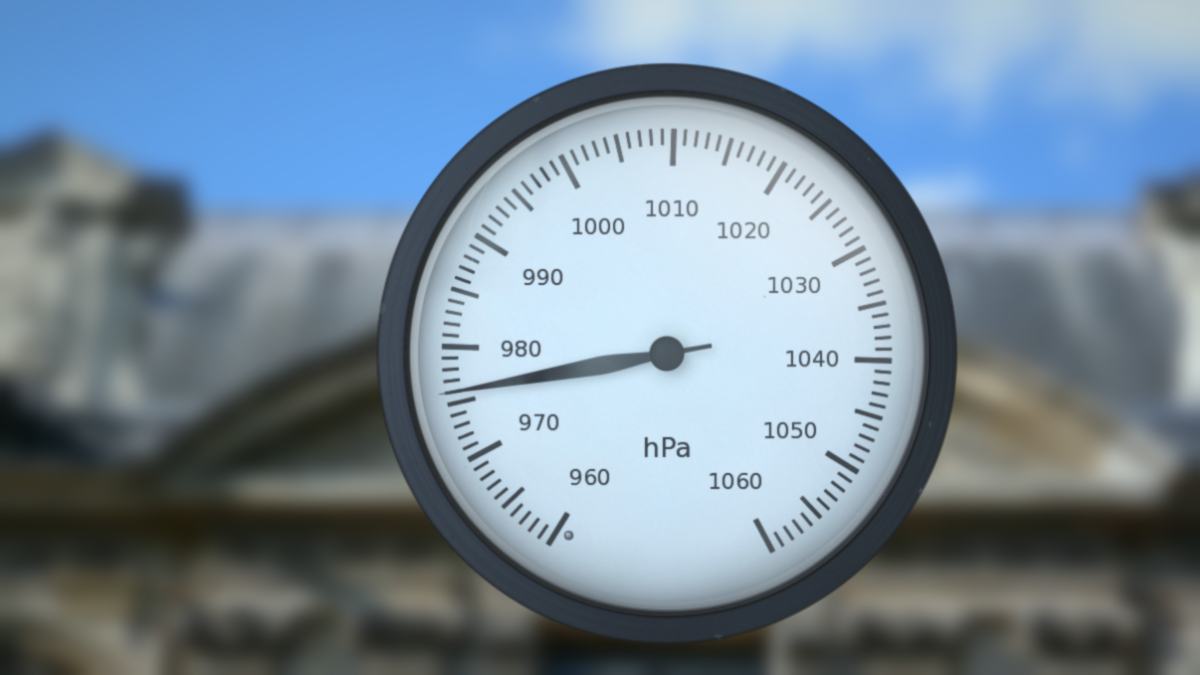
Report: 976 hPa
